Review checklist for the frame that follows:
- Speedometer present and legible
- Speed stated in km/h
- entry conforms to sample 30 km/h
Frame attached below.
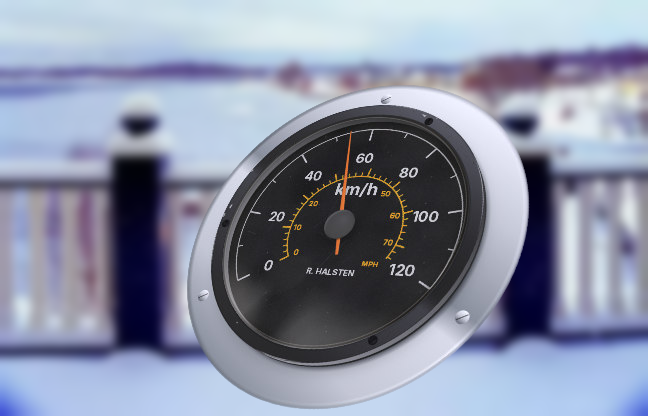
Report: 55 km/h
